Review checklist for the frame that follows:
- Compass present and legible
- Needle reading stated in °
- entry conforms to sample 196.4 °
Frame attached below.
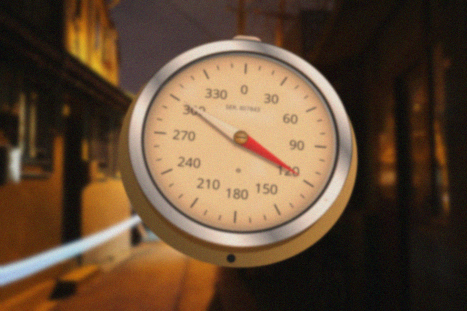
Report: 120 °
